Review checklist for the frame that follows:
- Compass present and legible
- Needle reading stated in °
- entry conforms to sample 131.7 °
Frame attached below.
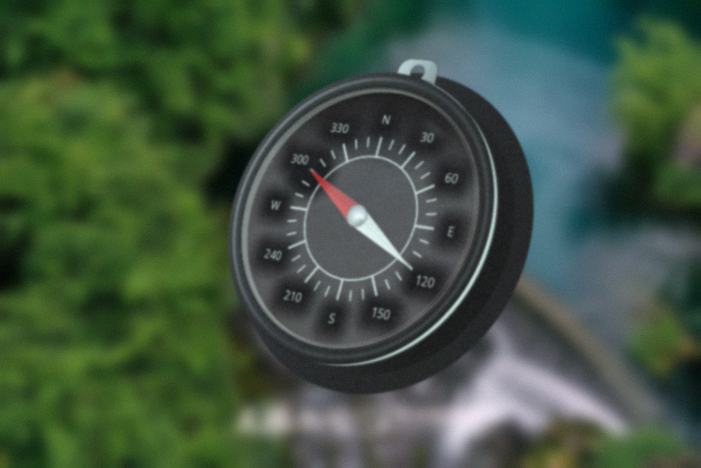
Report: 300 °
